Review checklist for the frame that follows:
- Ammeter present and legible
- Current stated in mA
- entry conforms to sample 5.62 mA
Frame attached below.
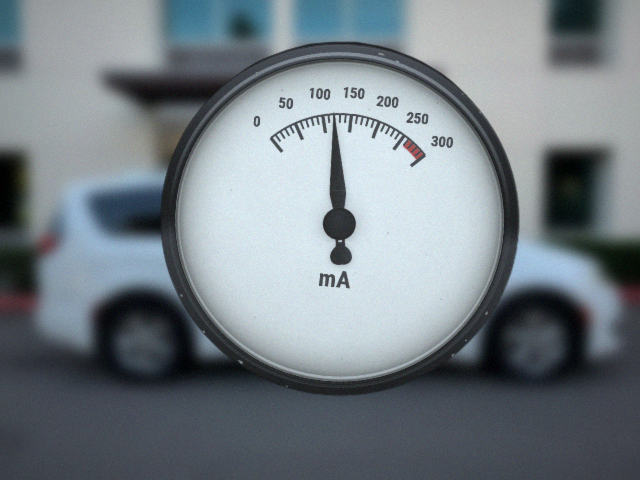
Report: 120 mA
